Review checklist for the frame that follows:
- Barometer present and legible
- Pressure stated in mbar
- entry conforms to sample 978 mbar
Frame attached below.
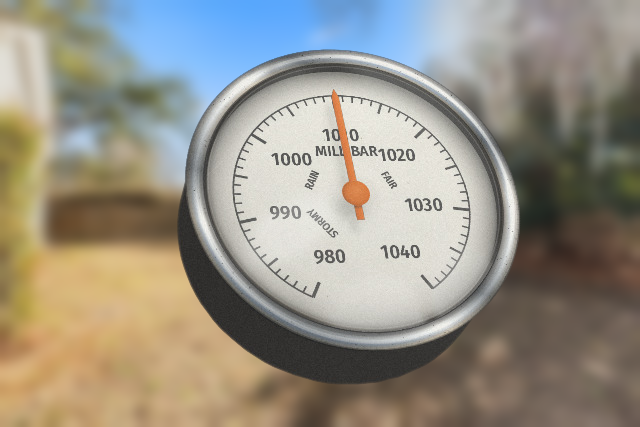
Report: 1010 mbar
